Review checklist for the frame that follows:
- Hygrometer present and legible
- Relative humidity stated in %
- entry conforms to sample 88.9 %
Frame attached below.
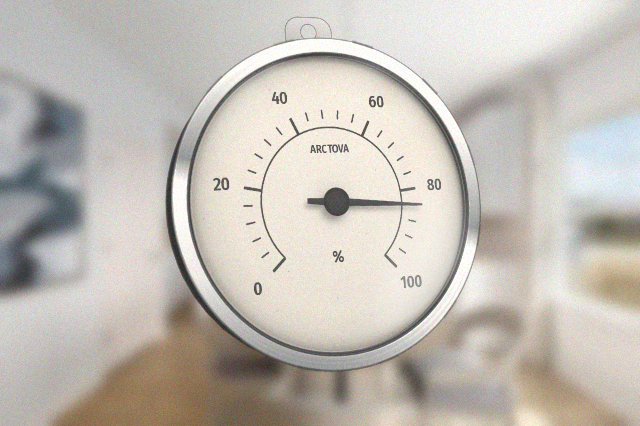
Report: 84 %
